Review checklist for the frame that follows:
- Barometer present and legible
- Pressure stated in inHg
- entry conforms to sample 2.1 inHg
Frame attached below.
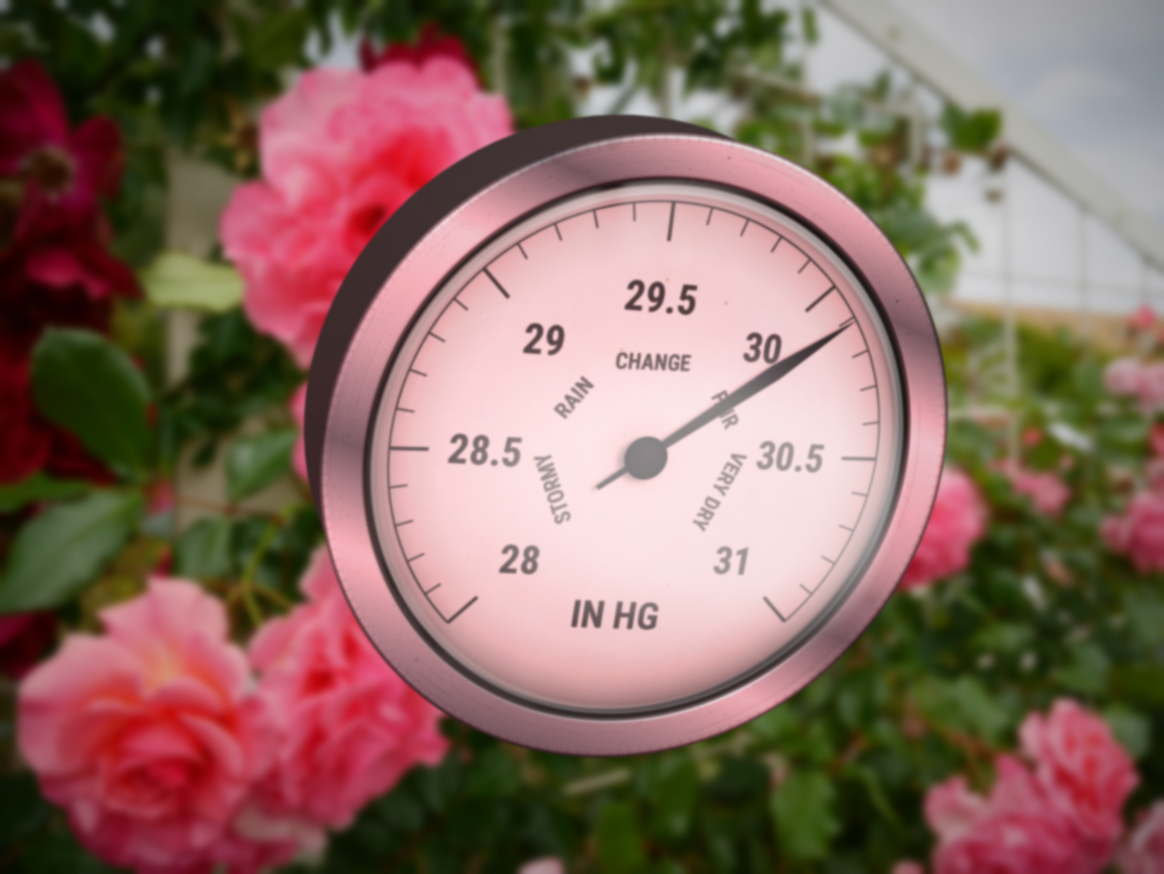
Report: 30.1 inHg
